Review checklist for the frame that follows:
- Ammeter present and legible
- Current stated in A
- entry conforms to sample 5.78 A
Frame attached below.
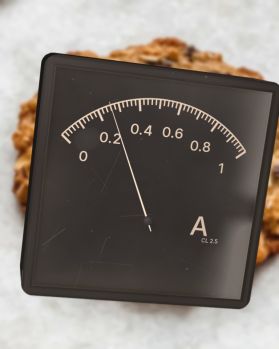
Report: 0.26 A
